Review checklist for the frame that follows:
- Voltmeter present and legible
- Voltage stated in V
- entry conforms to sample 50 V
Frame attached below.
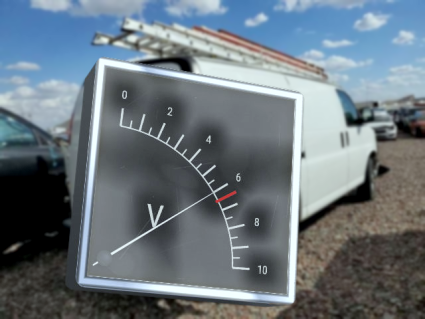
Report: 6 V
